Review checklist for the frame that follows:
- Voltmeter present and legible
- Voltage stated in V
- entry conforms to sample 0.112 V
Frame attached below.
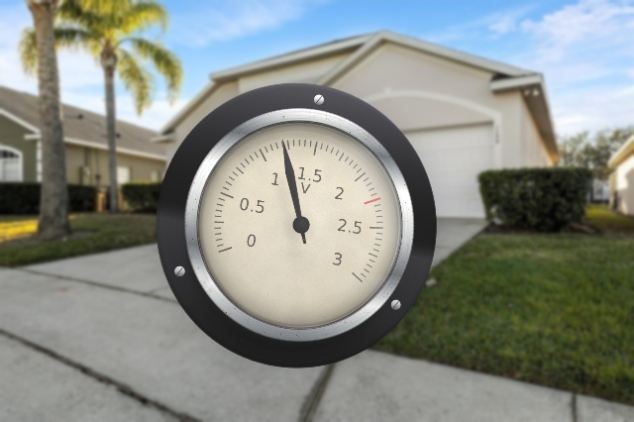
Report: 1.2 V
